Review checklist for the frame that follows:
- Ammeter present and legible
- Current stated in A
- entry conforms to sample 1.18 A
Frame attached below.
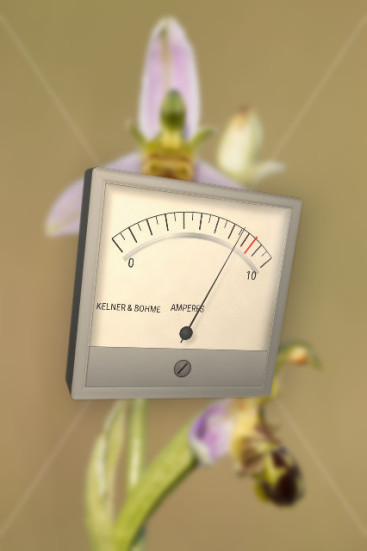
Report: 7.5 A
